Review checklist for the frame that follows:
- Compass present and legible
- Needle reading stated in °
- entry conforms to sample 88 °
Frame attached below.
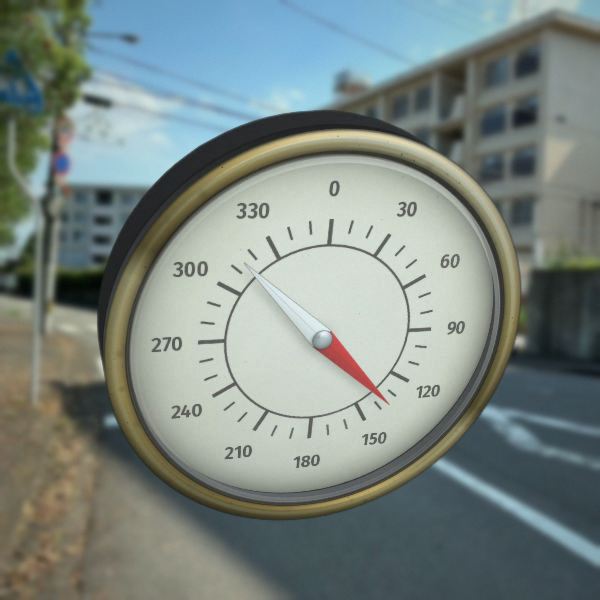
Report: 135 °
